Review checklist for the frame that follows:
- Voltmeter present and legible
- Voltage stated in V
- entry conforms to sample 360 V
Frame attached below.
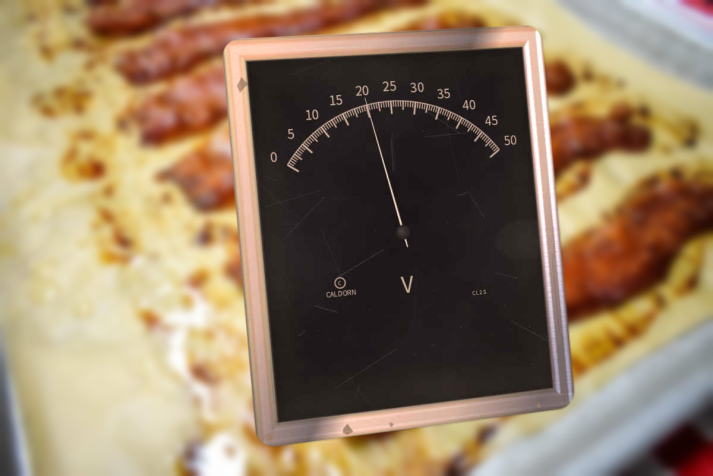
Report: 20 V
